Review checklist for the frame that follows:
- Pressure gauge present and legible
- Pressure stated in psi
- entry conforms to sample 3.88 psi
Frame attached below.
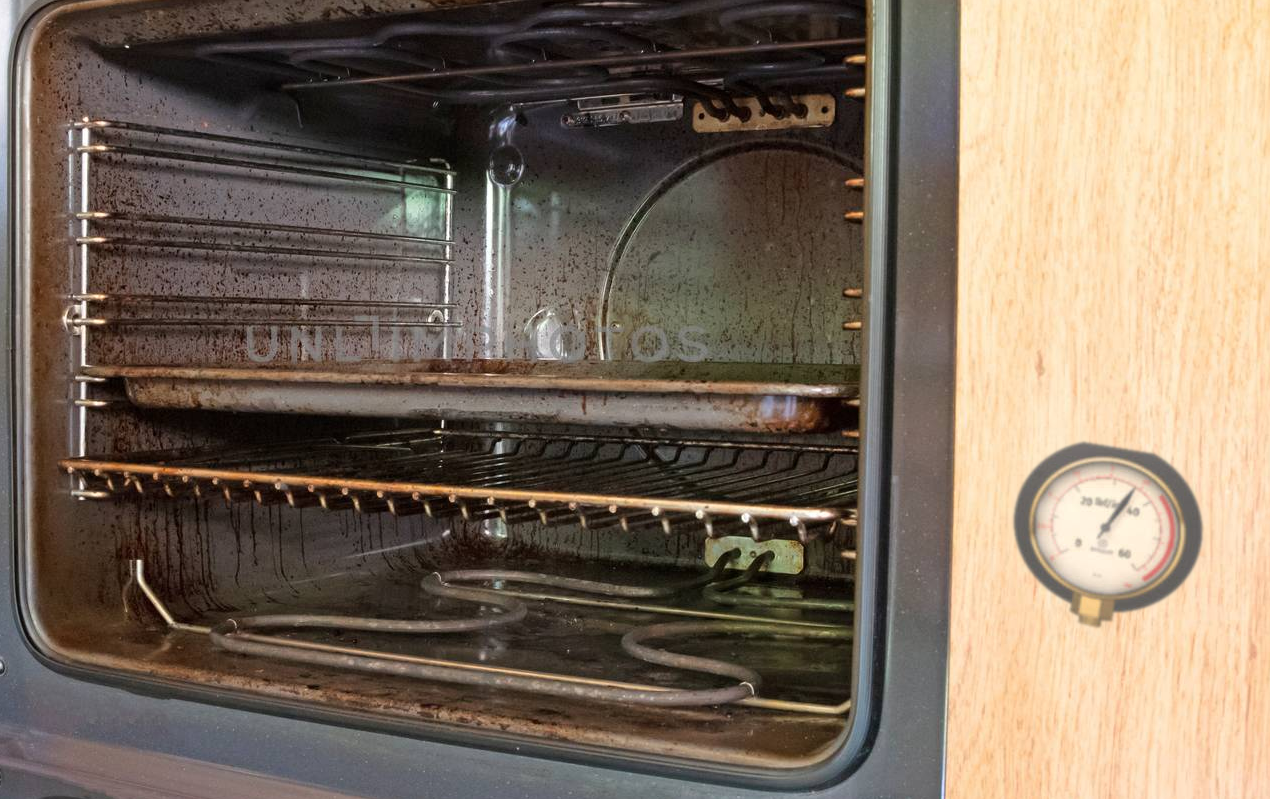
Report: 35 psi
